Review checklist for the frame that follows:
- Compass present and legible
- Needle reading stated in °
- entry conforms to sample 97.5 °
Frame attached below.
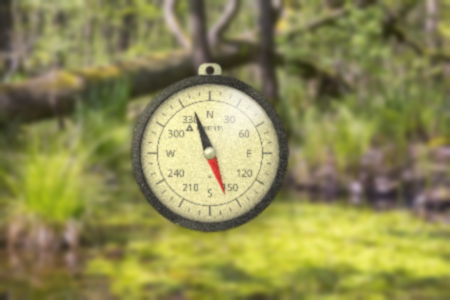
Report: 160 °
